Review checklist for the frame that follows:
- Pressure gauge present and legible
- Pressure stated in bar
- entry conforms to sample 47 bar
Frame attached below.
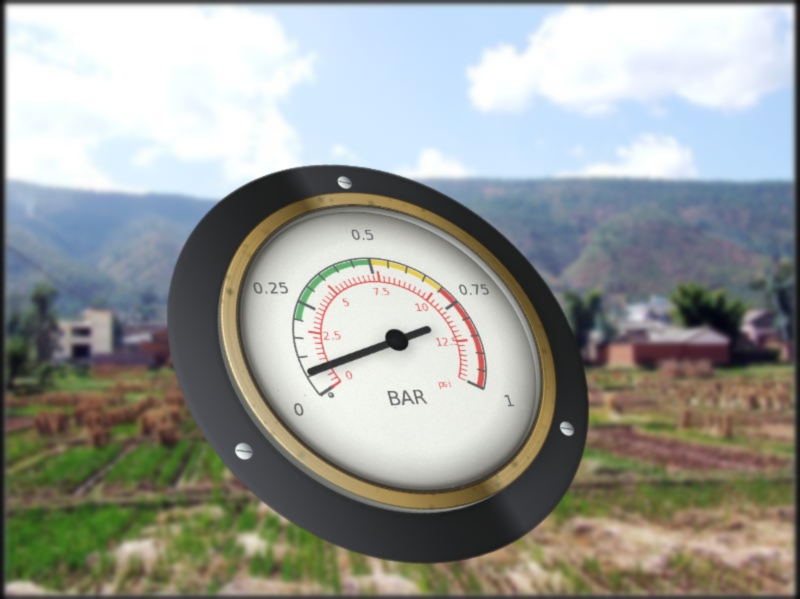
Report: 0.05 bar
